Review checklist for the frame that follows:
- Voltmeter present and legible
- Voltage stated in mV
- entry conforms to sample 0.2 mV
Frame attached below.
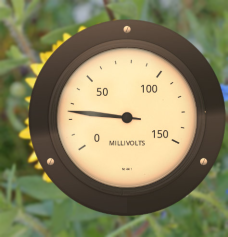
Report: 25 mV
